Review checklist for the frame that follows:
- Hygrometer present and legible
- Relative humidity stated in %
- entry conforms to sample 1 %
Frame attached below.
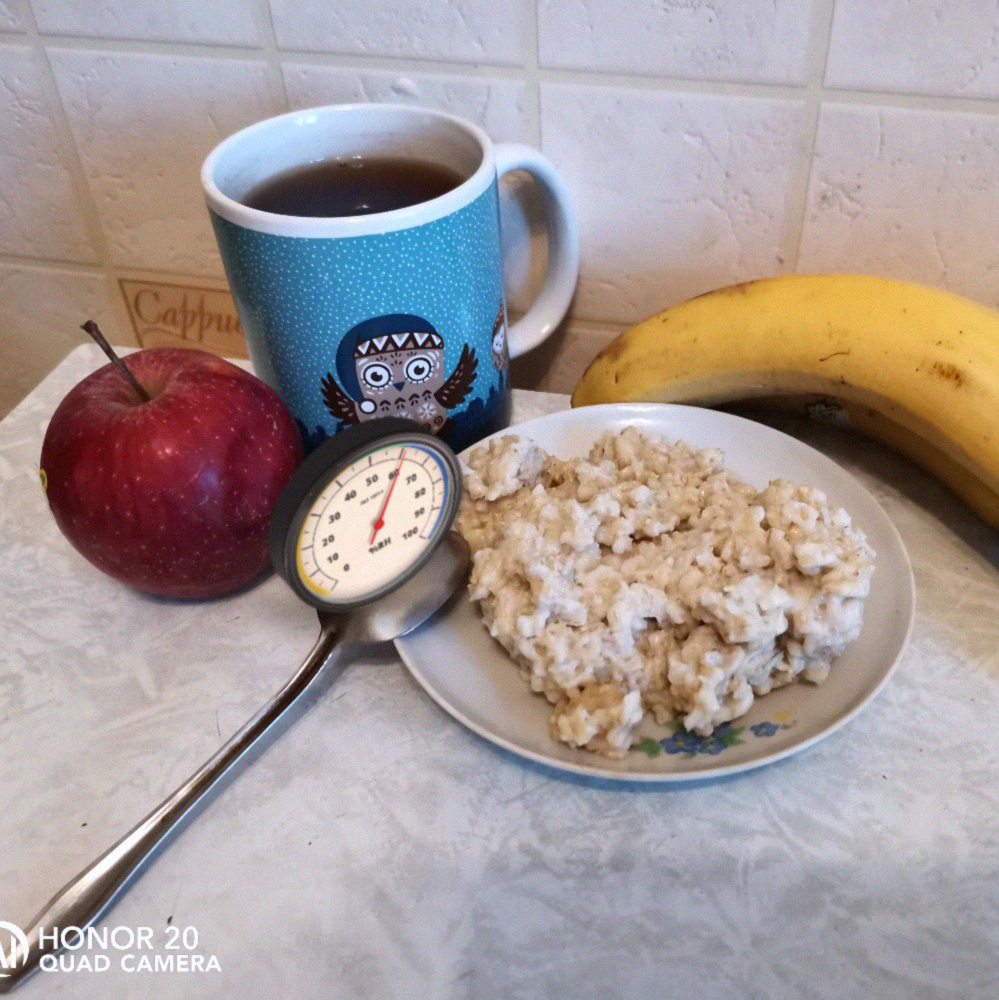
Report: 60 %
